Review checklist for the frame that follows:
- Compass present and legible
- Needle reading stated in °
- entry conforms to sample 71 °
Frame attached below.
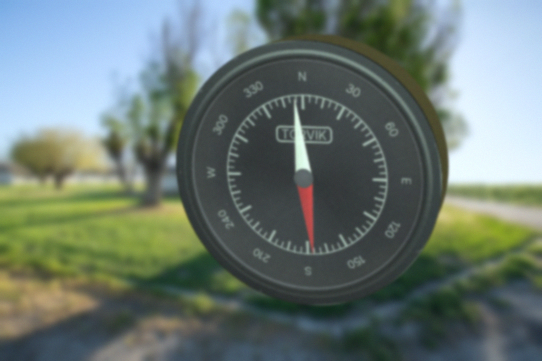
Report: 175 °
